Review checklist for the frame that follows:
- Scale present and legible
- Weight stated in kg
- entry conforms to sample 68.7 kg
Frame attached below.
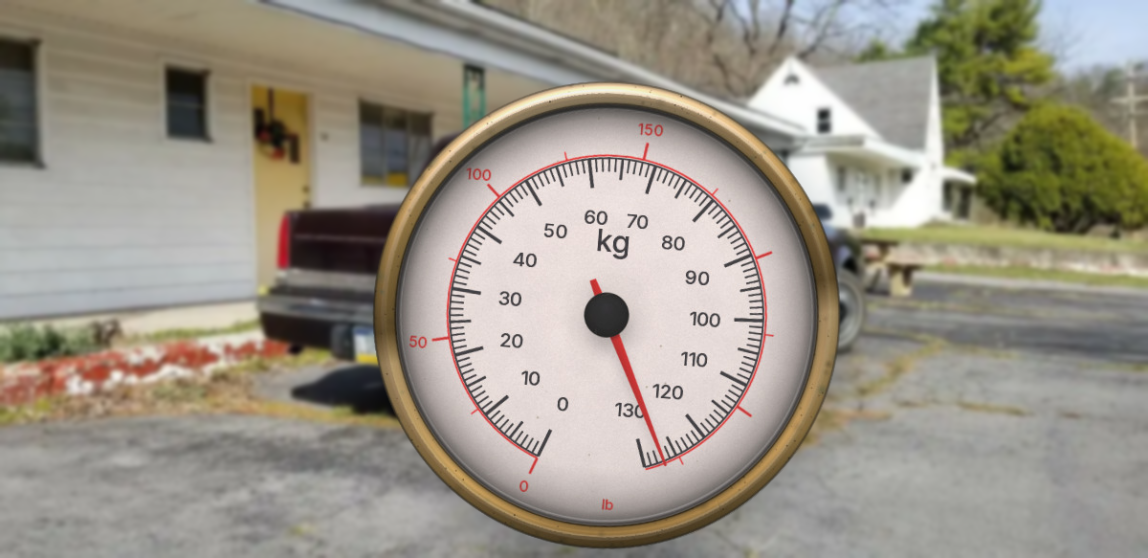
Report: 127 kg
